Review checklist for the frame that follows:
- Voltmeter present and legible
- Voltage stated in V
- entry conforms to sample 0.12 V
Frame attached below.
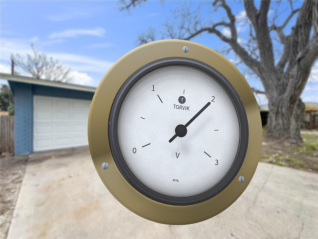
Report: 2 V
